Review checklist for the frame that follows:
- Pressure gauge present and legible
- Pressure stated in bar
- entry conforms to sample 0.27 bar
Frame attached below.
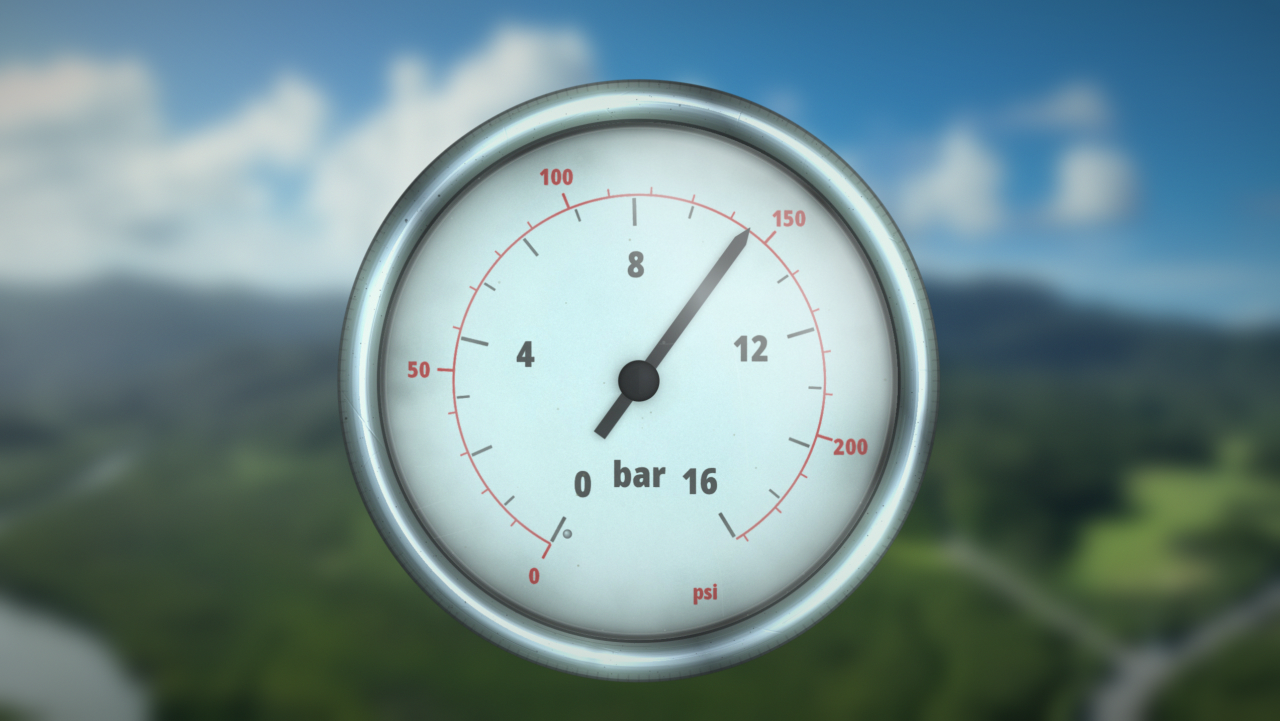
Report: 10 bar
